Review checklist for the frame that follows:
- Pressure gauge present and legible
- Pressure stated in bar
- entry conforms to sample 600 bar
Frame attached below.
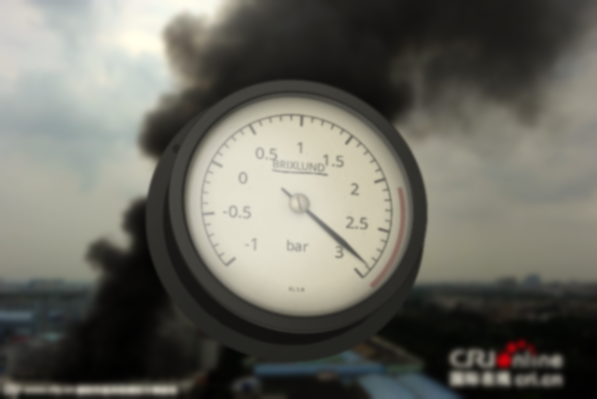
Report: 2.9 bar
